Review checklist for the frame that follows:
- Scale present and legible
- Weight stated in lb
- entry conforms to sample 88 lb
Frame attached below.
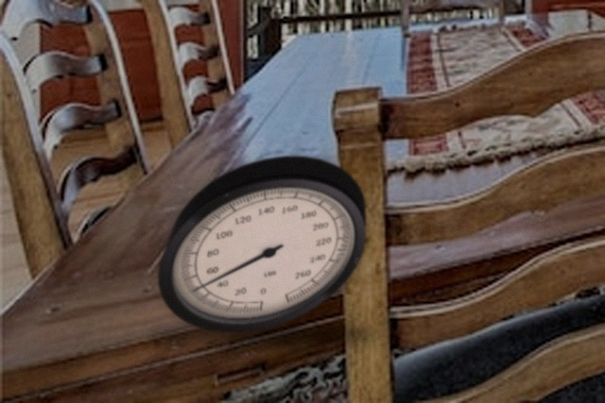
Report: 50 lb
